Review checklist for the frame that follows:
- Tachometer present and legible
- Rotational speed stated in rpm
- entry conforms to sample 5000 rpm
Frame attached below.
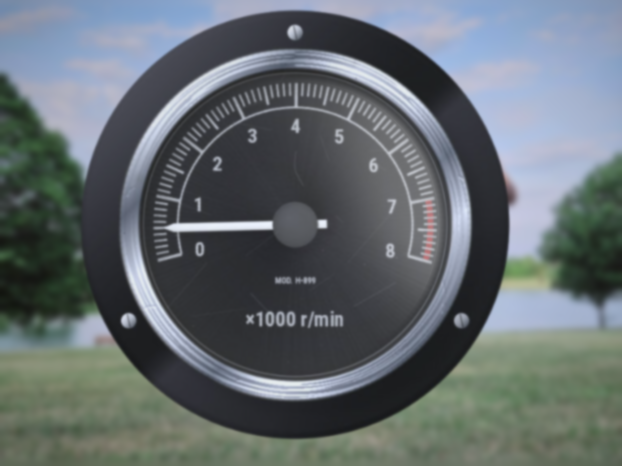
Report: 500 rpm
